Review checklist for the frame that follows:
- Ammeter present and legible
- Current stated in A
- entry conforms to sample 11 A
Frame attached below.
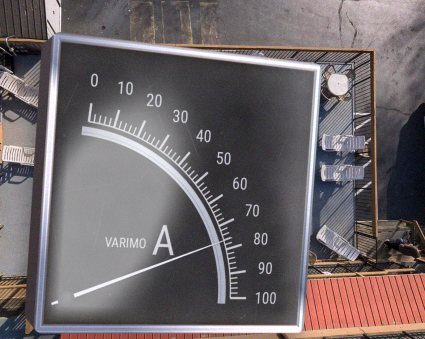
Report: 76 A
